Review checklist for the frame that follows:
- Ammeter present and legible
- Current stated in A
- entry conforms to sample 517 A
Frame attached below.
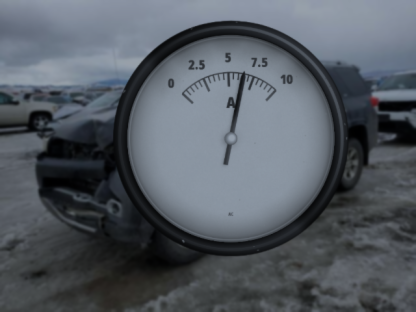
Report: 6.5 A
